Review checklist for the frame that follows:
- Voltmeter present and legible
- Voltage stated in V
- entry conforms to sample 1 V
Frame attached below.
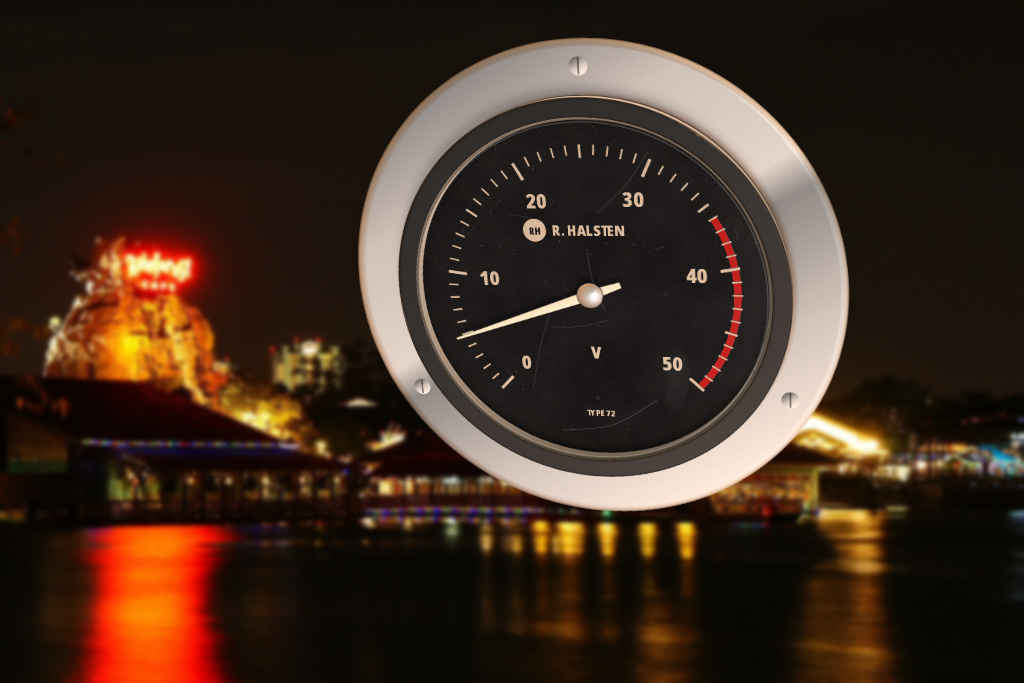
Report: 5 V
